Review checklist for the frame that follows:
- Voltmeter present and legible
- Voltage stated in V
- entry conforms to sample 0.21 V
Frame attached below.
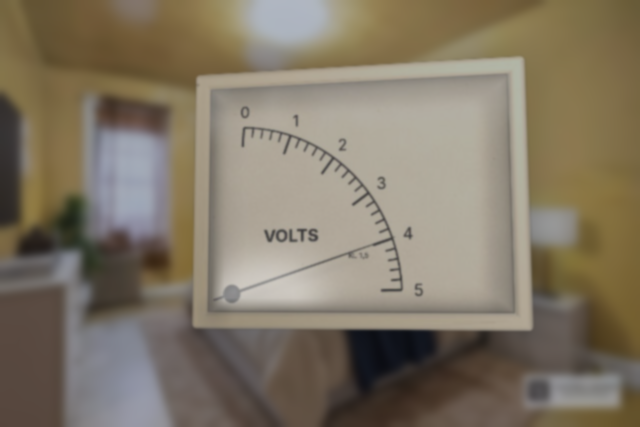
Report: 4 V
